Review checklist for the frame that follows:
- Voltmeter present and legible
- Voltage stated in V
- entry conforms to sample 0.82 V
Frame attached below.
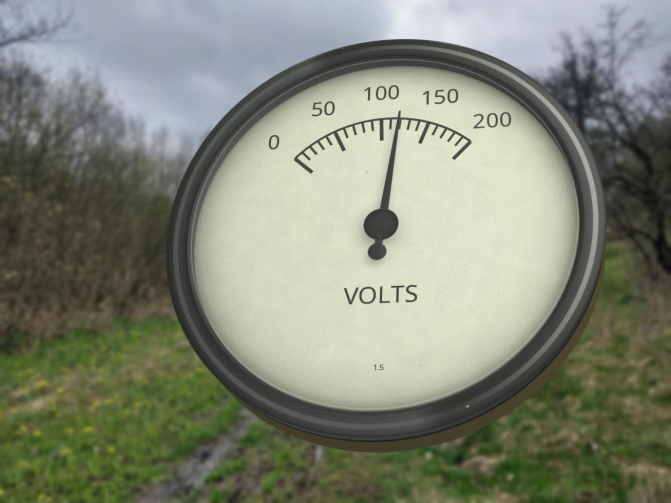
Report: 120 V
